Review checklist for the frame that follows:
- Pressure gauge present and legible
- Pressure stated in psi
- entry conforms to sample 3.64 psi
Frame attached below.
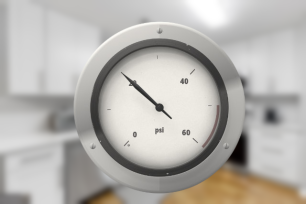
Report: 20 psi
